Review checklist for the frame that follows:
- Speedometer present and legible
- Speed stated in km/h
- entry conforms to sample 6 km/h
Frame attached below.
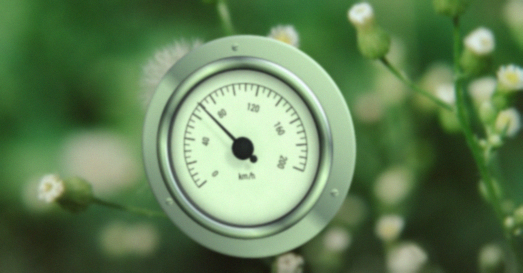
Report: 70 km/h
